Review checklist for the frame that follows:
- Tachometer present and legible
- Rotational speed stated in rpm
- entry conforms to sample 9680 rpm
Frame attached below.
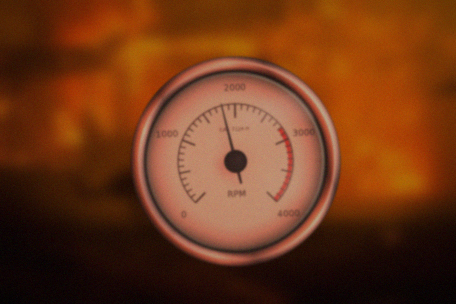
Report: 1800 rpm
